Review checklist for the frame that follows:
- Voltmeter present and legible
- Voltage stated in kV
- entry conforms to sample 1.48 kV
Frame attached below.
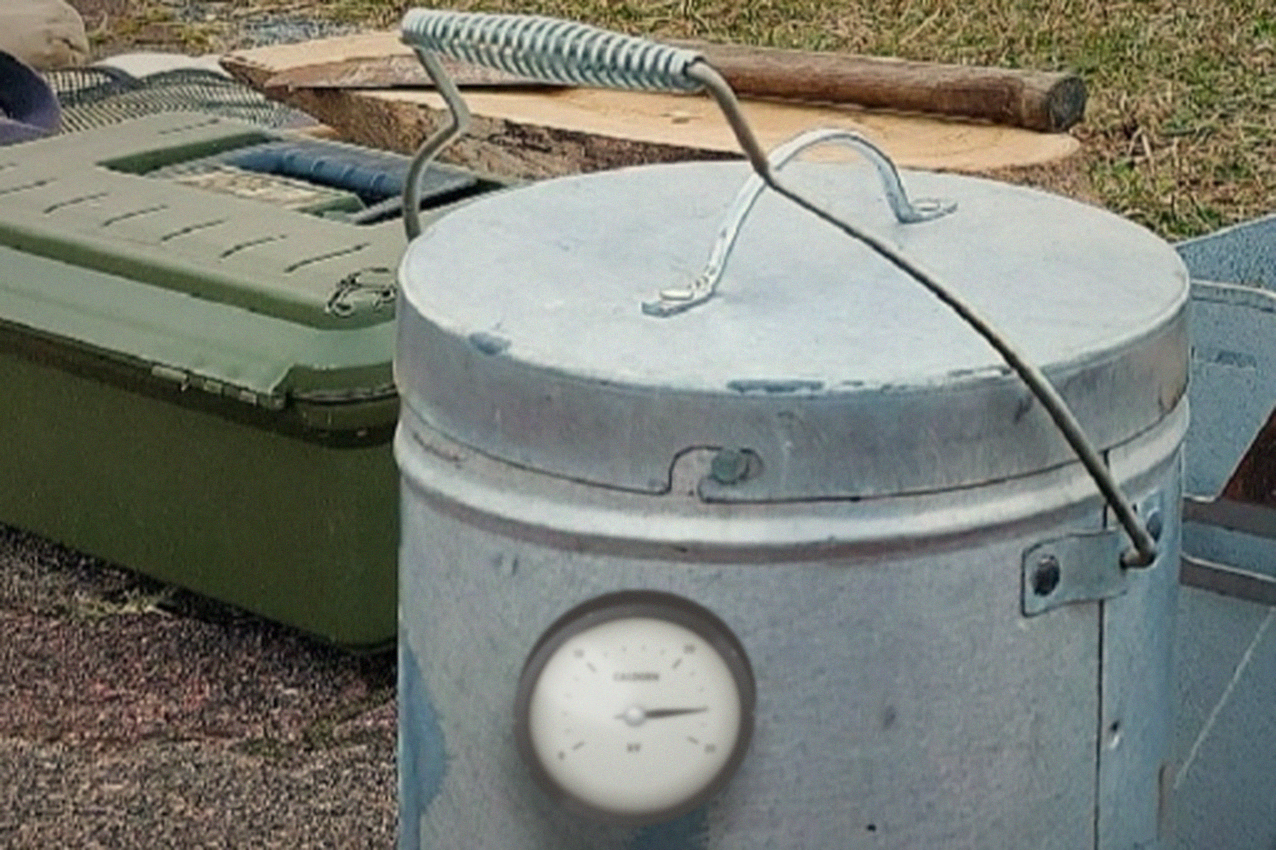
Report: 26 kV
